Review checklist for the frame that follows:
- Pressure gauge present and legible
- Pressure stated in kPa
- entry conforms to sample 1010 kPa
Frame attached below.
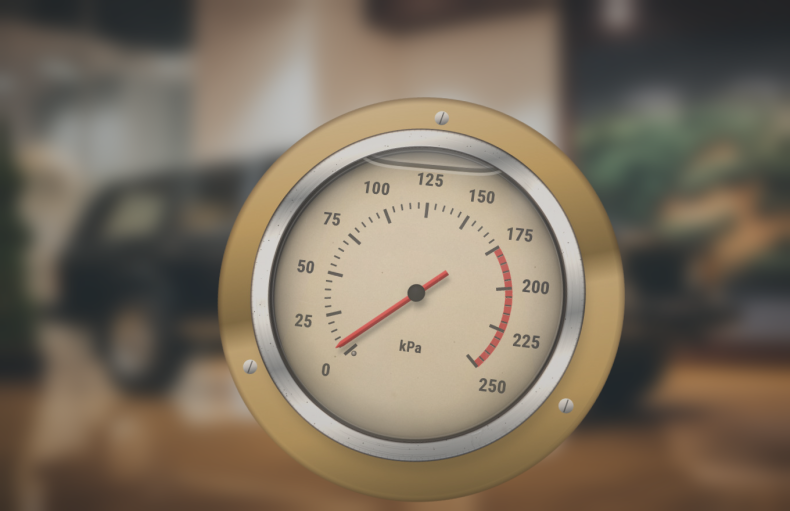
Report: 5 kPa
